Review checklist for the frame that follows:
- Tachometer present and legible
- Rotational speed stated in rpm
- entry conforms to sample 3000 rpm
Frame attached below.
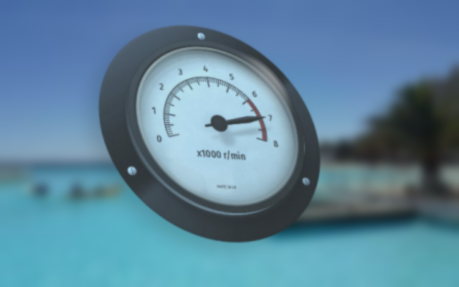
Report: 7000 rpm
